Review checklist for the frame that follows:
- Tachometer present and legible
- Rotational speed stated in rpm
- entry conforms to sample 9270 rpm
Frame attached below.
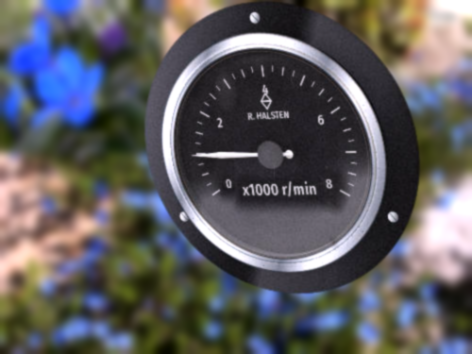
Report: 1000 rpm
